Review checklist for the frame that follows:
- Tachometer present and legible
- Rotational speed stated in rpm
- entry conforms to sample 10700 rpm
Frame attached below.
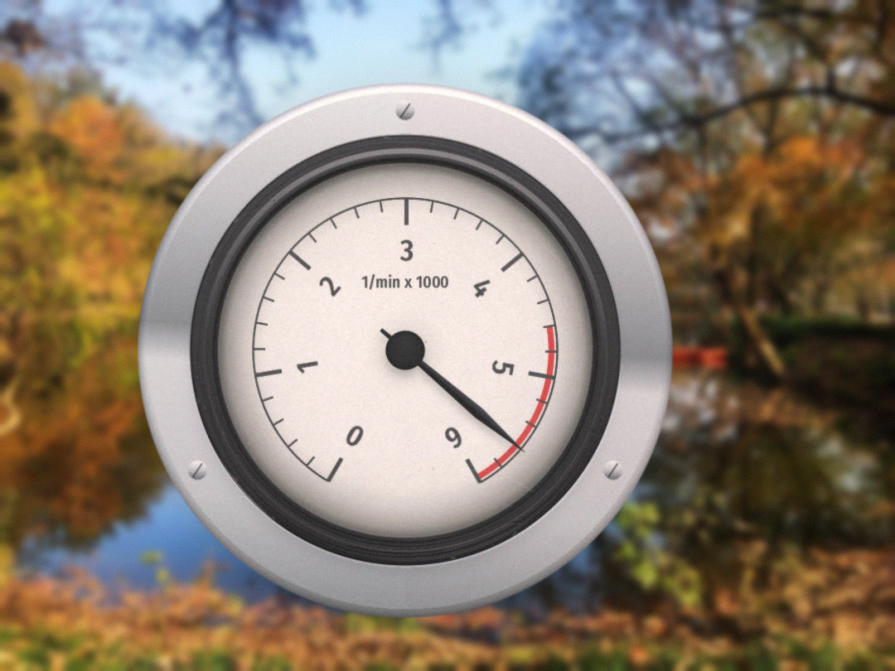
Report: 5600 rpm
